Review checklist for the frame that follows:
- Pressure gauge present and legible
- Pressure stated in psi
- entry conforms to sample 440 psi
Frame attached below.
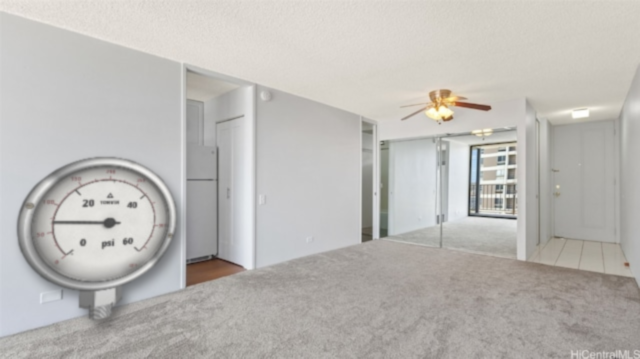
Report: 10 psi
